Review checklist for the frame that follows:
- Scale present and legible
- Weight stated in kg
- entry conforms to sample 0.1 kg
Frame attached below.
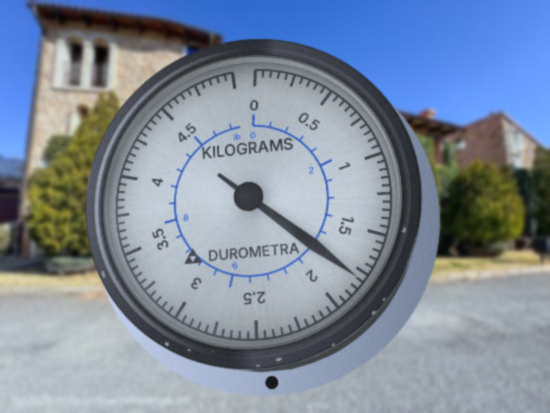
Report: 1.8 kg
